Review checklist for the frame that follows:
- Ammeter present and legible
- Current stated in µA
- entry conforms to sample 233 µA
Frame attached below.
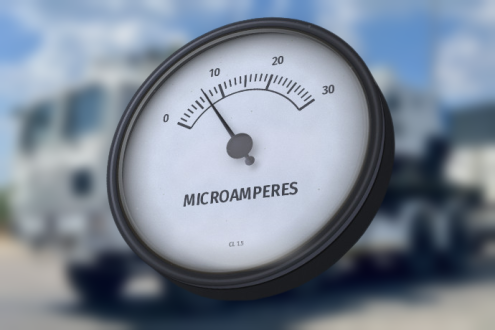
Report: 7 µA
